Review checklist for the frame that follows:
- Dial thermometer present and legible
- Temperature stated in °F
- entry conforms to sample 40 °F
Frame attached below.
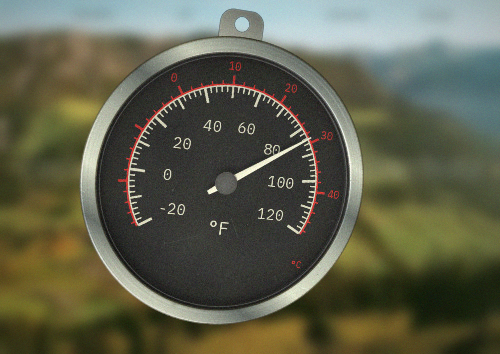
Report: 84 °F
